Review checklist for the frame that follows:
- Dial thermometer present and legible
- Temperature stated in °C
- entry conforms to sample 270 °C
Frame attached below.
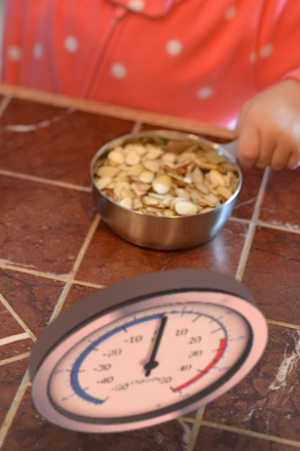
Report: 0 °C
